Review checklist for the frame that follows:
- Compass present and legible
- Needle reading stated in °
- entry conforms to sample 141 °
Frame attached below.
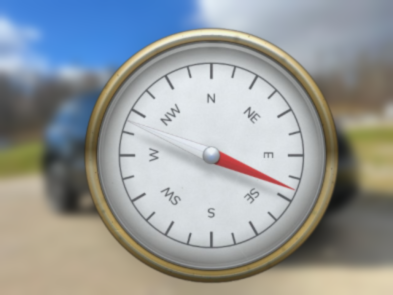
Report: 112.5 °
